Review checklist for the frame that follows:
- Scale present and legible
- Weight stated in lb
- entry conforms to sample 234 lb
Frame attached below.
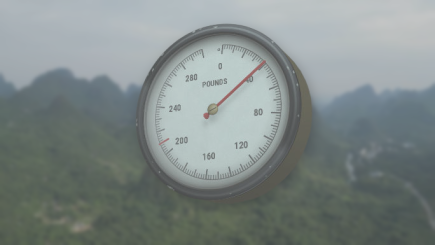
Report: 40 lb
